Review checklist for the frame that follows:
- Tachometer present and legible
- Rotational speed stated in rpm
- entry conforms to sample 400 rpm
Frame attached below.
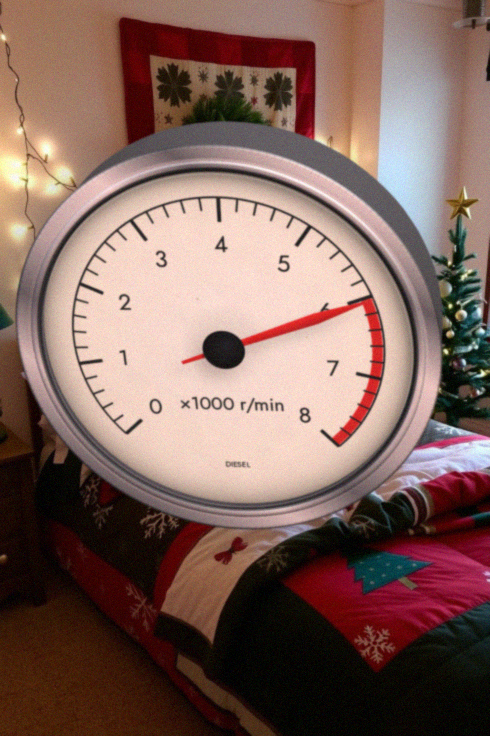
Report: 6000 rpm
